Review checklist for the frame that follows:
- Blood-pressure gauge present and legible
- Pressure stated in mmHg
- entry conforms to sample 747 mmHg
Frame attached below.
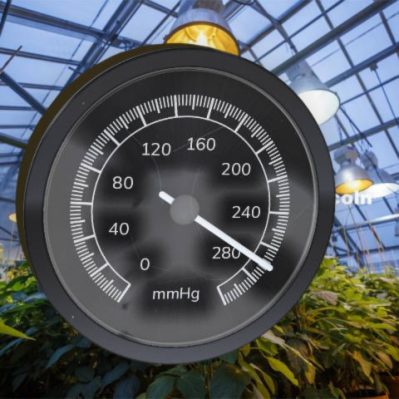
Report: 270 mmHg
